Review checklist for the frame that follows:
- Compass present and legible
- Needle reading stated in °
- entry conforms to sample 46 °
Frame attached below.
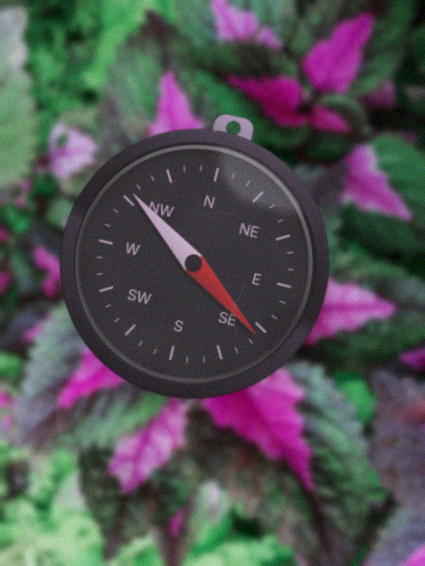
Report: 125 °
